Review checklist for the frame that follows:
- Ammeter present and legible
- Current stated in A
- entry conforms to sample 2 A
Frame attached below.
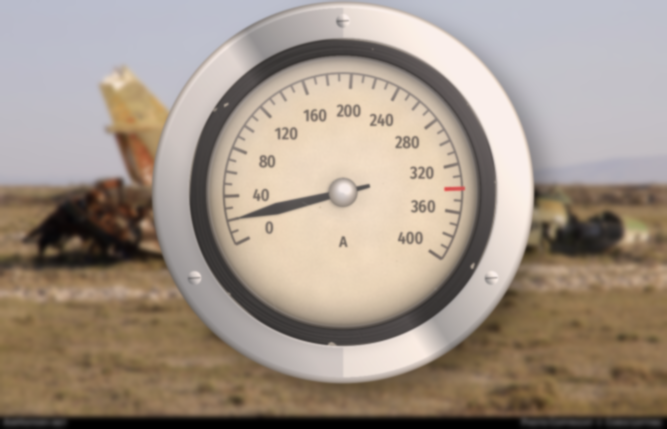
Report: 20 A
